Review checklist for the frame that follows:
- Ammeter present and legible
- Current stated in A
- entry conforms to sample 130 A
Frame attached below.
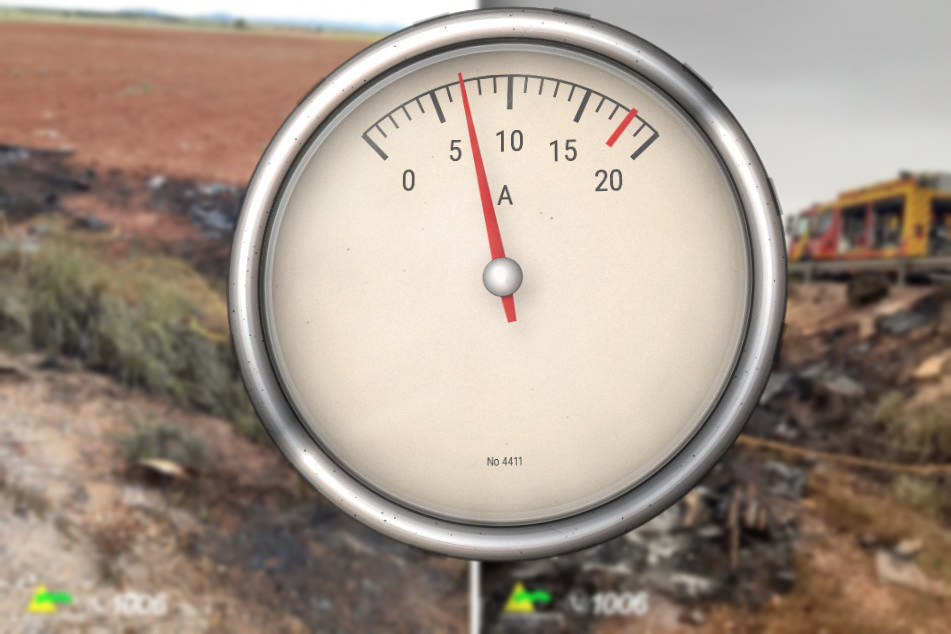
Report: 7 A
